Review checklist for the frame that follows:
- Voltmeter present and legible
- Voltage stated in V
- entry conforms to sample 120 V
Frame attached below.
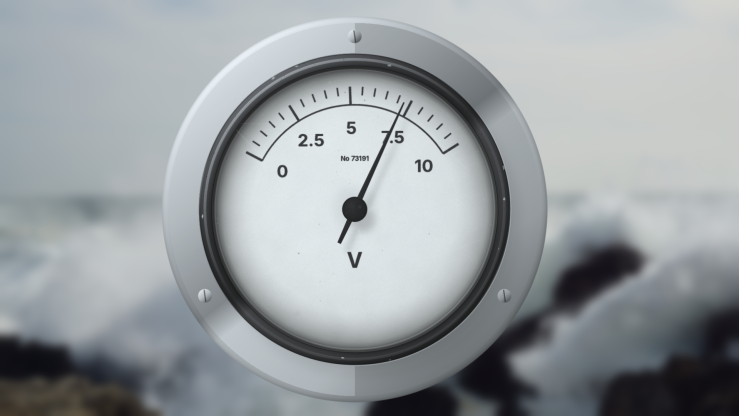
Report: 7.25 V
